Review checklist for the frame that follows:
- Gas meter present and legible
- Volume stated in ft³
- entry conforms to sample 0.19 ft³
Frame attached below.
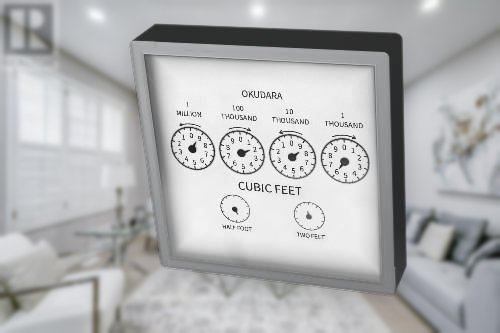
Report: 918600 ft³
